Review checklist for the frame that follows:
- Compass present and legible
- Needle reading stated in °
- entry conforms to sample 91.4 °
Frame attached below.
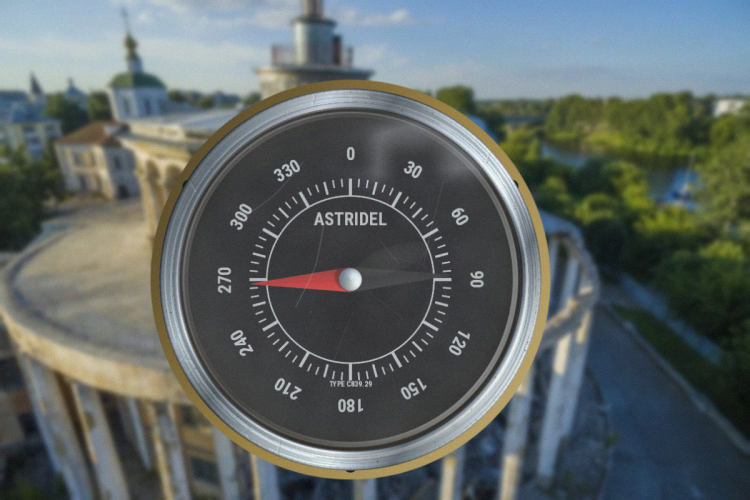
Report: 267.5 °
